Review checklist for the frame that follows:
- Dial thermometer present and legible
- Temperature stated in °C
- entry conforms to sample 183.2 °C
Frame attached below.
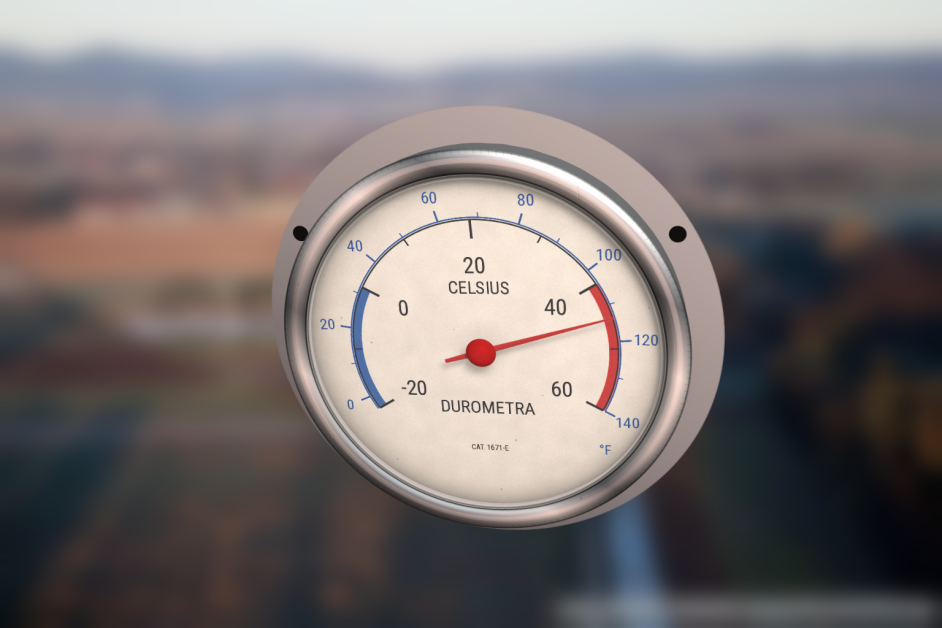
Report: 45 °C
